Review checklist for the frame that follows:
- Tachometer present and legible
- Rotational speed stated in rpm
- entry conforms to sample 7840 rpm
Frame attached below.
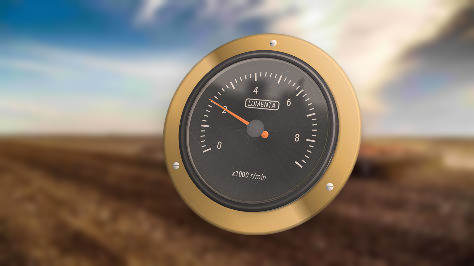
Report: 2000 rpm
